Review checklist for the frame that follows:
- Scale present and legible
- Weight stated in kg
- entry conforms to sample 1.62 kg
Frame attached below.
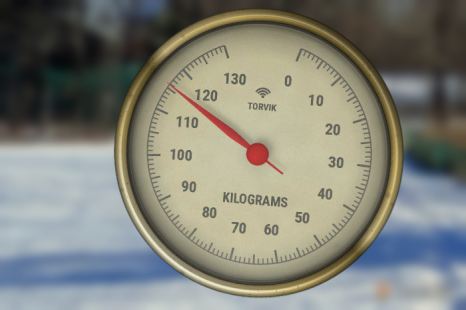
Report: 116 kg
